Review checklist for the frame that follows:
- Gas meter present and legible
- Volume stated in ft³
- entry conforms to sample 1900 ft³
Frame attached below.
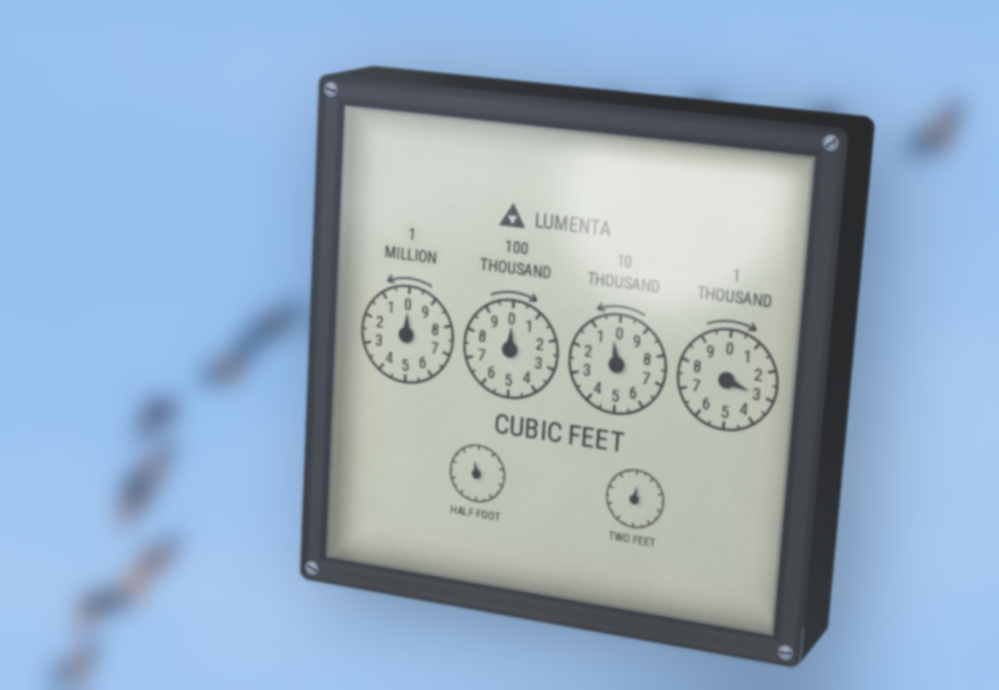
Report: 300 ft³
